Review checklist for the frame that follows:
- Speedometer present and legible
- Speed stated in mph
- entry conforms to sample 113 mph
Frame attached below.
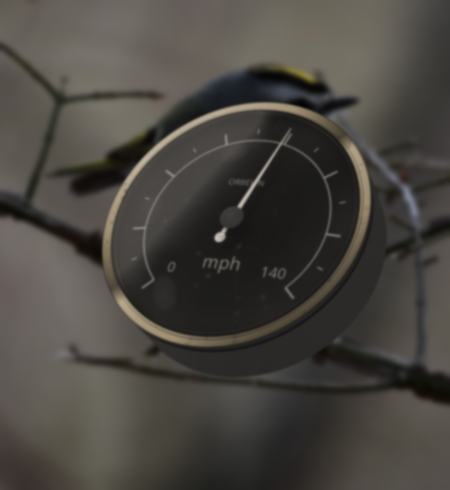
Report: 80 mph
